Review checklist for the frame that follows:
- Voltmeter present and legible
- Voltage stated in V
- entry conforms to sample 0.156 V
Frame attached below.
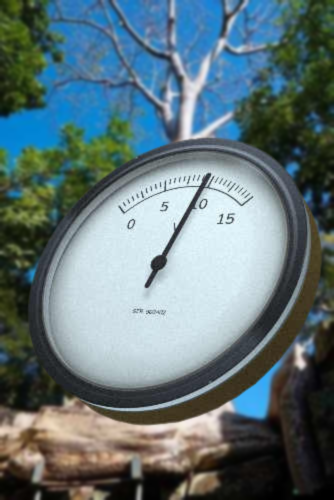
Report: 10 V
